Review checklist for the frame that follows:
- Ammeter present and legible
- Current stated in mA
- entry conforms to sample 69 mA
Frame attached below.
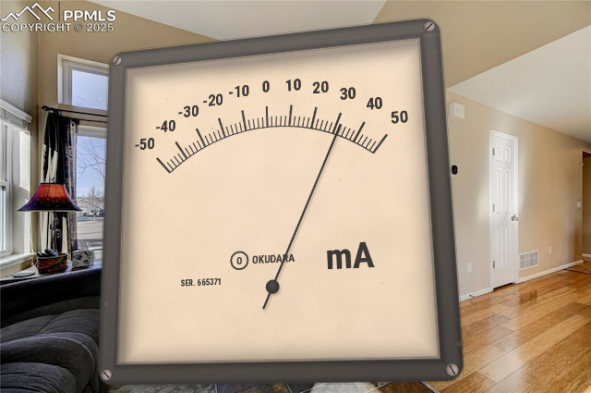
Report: 32 mA
